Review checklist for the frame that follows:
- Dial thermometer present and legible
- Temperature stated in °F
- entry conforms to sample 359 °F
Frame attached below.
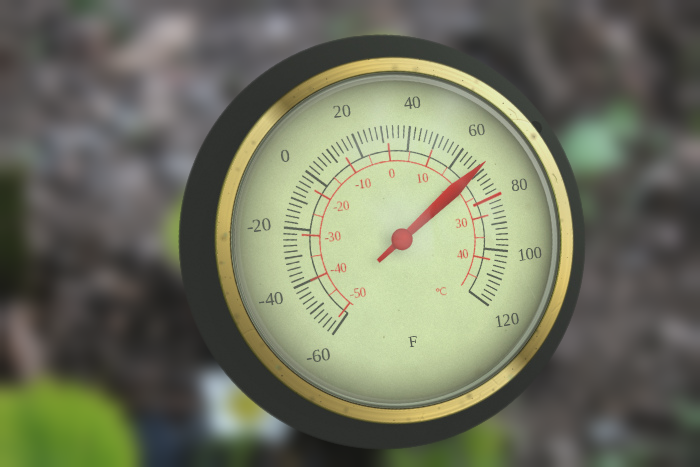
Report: 68 °F
